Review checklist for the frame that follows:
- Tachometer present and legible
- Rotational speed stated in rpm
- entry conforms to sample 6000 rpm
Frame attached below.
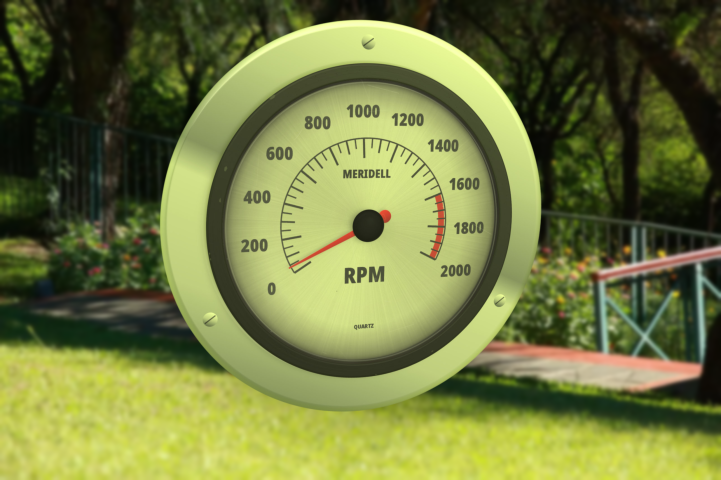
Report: 50 rpm
